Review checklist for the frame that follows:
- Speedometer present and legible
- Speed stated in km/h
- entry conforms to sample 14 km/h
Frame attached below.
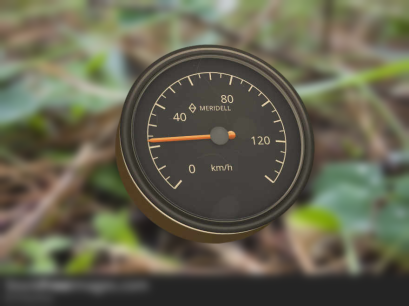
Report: 22.5 km/h
